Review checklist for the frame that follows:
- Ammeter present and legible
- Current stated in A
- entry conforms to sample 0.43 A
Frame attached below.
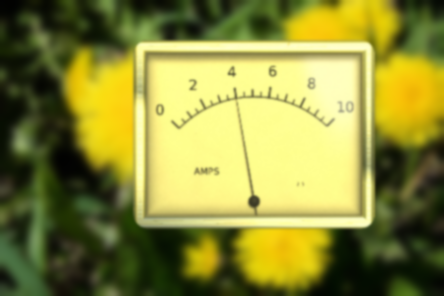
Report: 4 A
